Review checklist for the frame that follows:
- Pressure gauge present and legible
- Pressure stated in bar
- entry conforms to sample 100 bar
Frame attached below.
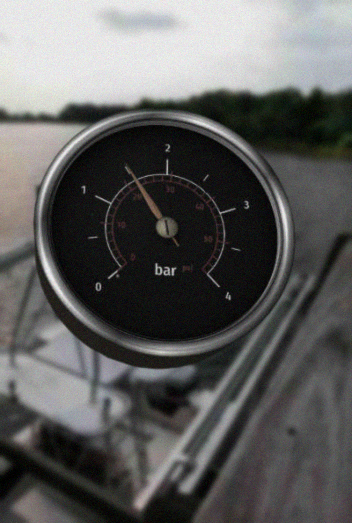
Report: 1.5 bar
